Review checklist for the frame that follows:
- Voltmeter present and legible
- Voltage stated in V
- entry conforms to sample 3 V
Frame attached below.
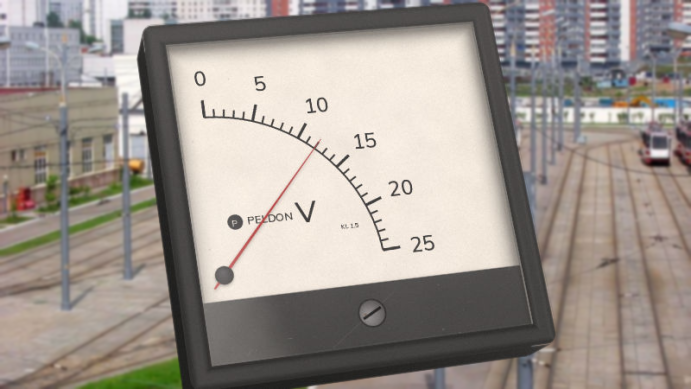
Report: 12 V
